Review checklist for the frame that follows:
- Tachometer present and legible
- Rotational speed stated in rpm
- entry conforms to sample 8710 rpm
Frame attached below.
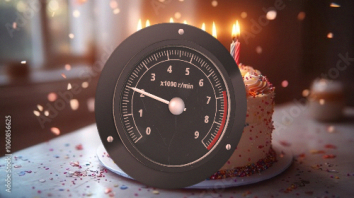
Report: 2000 rpm
